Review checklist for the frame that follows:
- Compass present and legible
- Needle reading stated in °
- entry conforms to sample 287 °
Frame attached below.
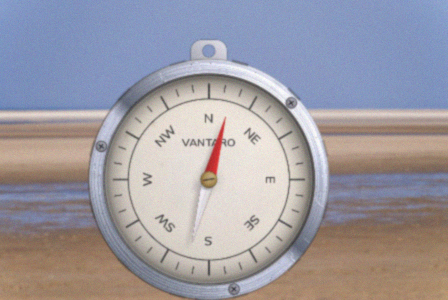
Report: 15 °
